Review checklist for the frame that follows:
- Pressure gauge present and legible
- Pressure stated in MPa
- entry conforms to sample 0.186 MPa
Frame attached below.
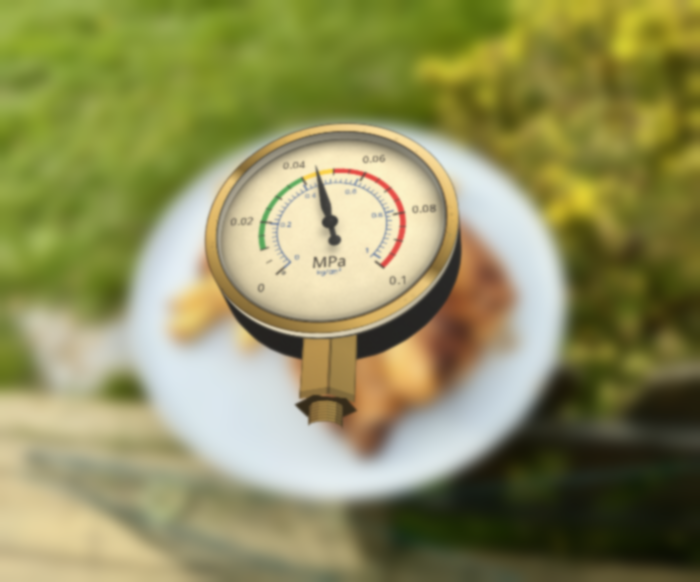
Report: 0.045 MPa
